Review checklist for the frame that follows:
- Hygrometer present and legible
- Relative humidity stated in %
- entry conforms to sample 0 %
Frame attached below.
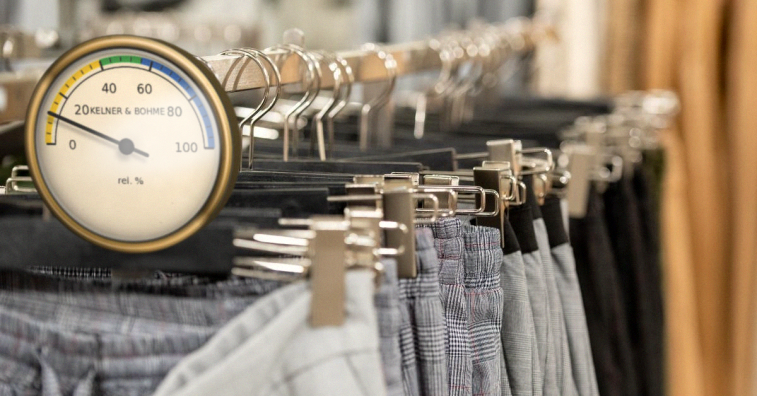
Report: 12 %
